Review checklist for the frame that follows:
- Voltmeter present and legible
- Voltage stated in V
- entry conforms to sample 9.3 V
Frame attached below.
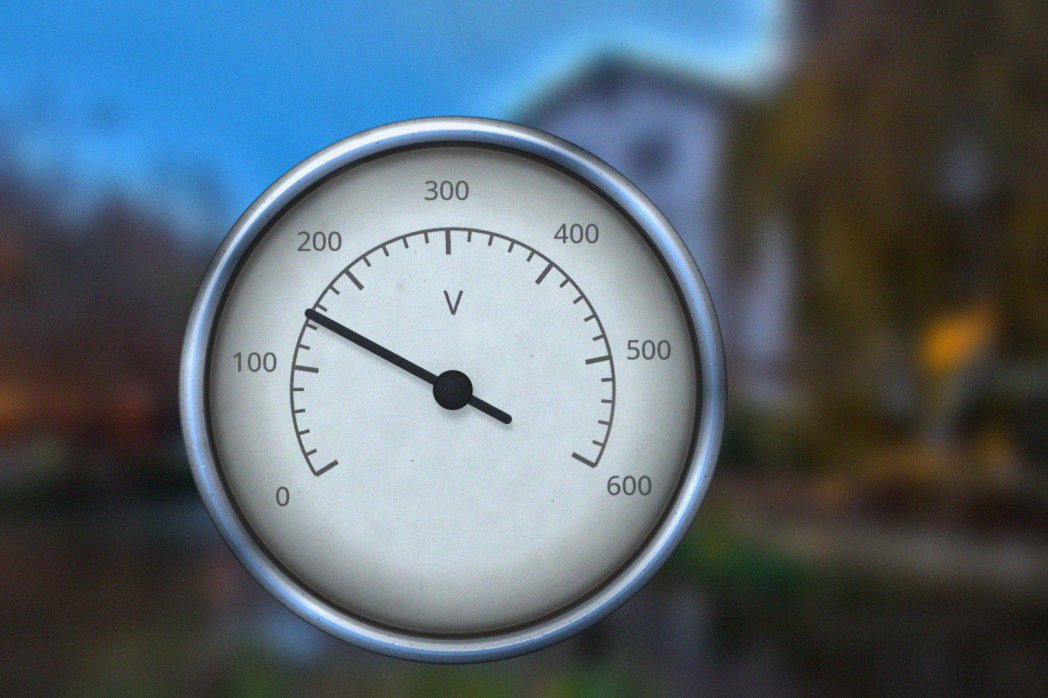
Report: 150 V
